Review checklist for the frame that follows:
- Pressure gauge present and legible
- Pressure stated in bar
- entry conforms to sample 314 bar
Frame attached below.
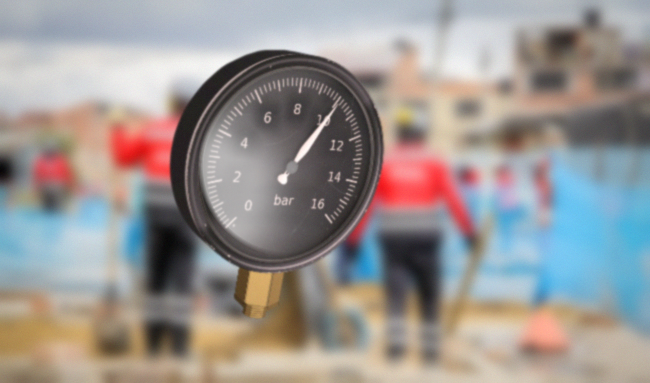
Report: 10 bar
